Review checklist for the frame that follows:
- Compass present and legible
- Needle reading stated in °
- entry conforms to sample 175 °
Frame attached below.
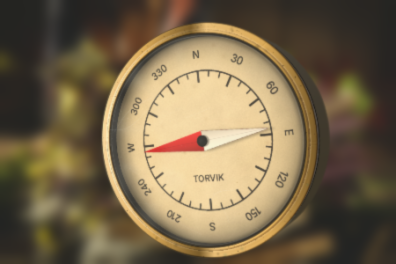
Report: 265 °
